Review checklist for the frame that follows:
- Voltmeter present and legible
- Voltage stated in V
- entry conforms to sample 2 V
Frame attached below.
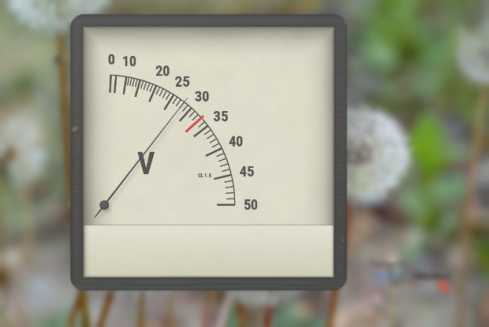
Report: 28 V
